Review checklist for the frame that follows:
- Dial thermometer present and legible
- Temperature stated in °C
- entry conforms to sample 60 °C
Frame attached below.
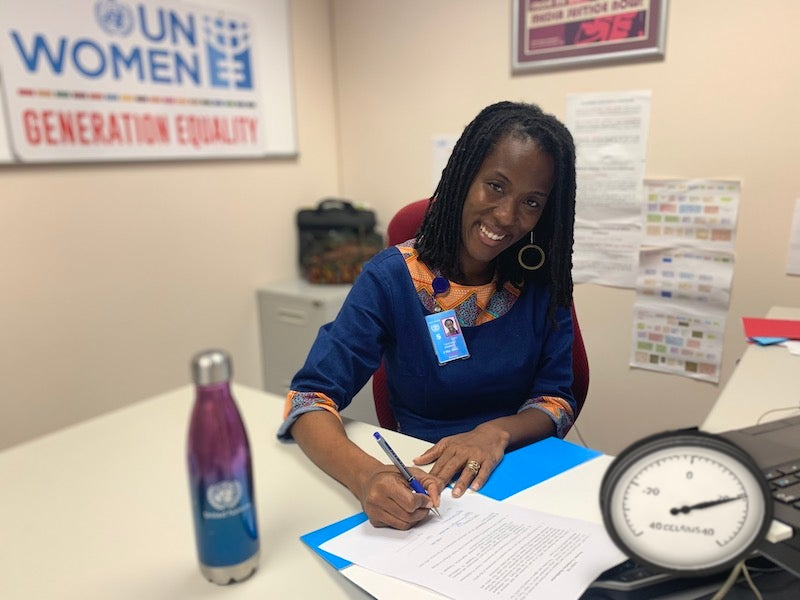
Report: 20 °C
